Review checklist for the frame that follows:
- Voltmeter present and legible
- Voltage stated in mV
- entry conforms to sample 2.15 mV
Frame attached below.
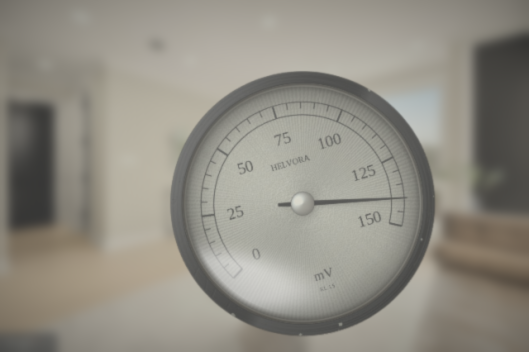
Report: 140 mV
